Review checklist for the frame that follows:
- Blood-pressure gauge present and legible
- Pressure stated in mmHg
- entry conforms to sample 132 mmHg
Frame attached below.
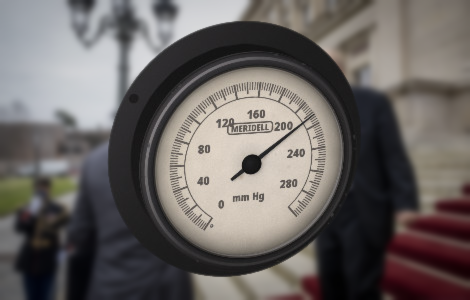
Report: 210 mmHg
